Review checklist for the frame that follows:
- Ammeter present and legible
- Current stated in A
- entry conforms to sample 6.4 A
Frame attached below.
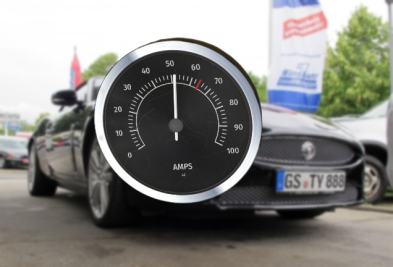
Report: 52 A
